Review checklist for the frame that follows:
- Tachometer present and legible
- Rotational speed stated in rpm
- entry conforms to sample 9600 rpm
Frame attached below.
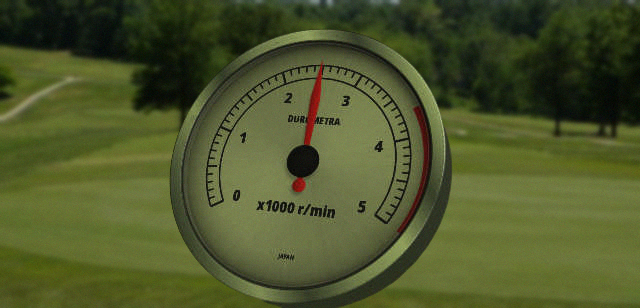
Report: 2500 rpm
